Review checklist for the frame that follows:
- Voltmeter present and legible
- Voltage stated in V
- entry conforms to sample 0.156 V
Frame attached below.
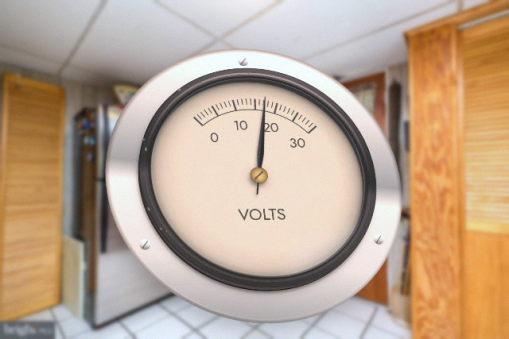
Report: 17 V
